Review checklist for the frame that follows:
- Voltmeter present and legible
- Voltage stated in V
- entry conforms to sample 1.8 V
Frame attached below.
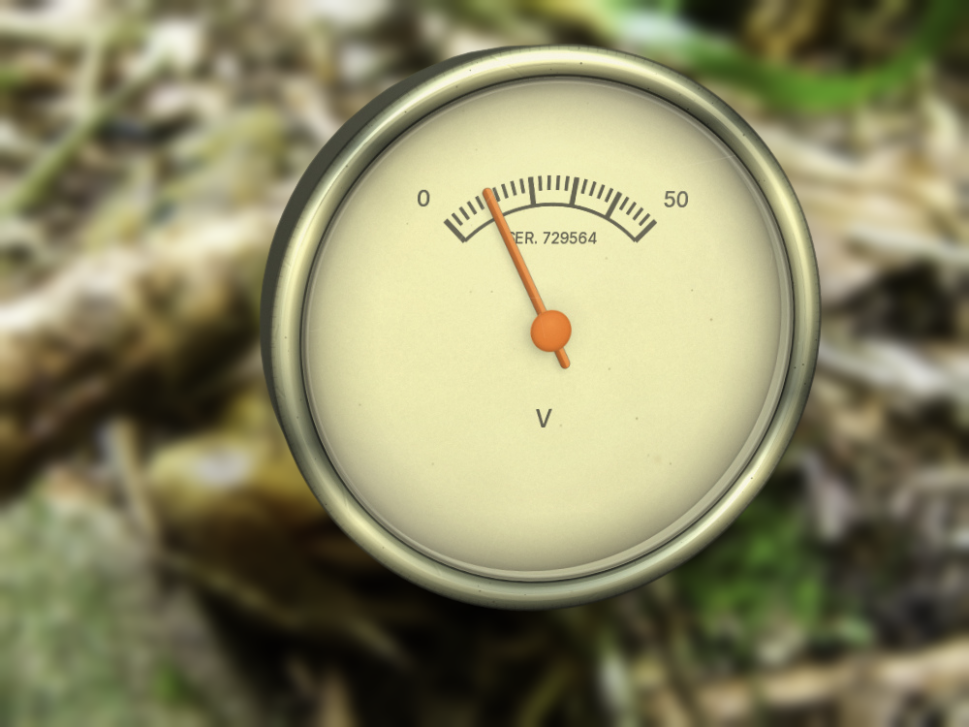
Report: 10 V
